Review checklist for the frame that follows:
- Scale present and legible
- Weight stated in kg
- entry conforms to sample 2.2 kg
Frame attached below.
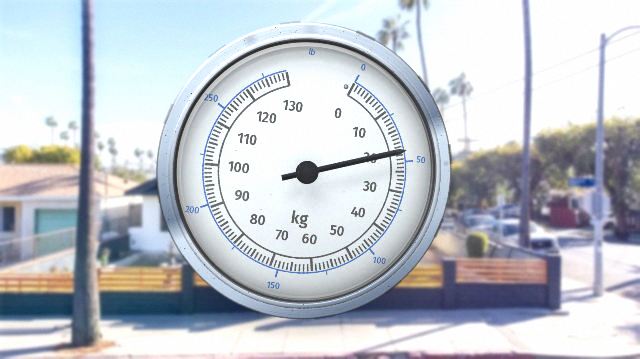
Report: 20 kg
